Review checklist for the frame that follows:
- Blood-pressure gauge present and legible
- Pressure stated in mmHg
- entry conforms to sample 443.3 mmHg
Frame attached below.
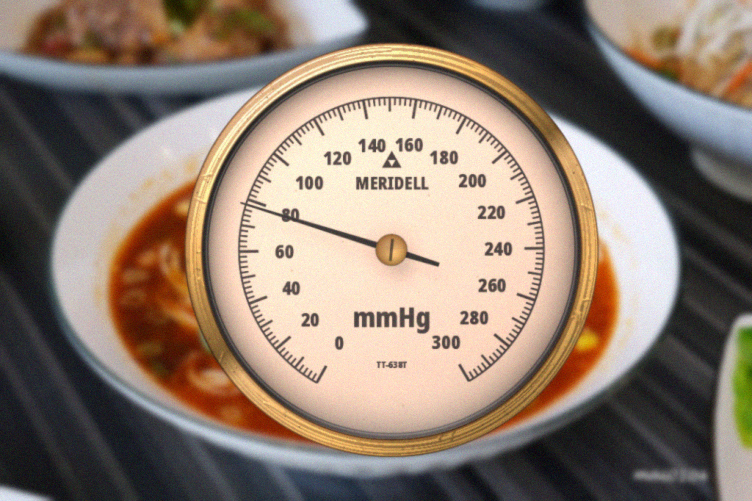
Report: 78 mmHg
